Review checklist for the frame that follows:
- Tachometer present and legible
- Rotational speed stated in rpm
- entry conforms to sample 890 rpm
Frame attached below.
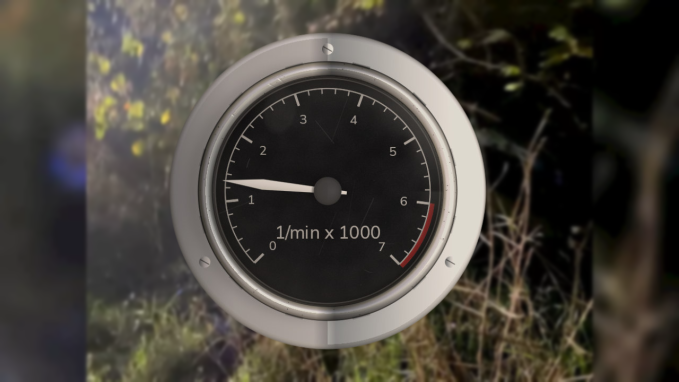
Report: 1300 rpm
